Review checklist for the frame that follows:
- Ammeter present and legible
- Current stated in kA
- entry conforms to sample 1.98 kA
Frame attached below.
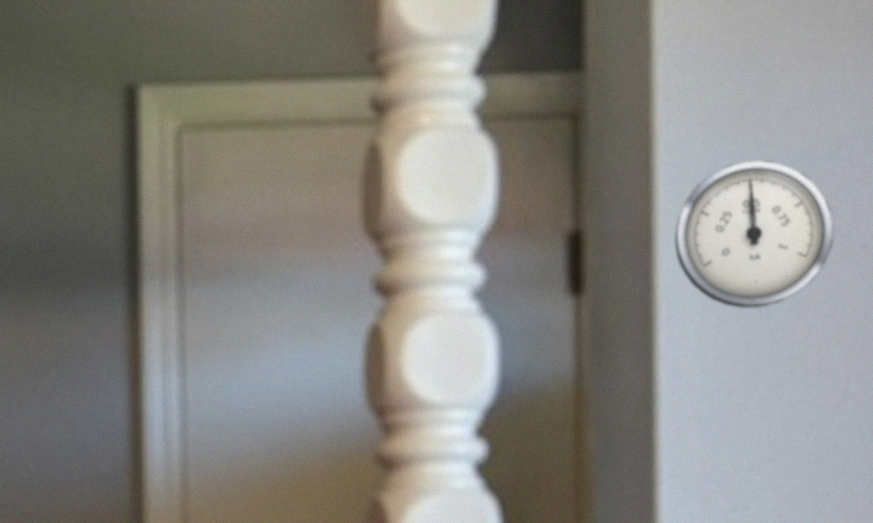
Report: 0.5 kA
